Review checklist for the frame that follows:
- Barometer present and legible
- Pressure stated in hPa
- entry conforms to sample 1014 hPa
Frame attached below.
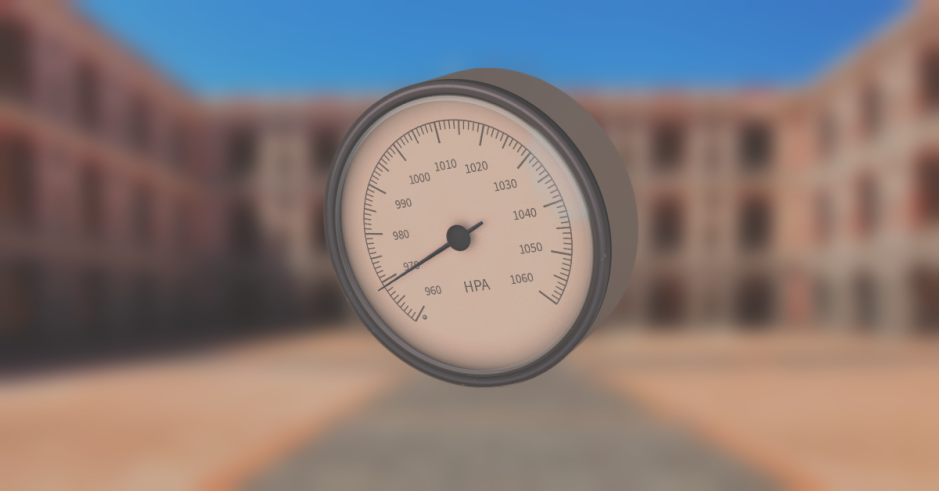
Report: 969 hPa
